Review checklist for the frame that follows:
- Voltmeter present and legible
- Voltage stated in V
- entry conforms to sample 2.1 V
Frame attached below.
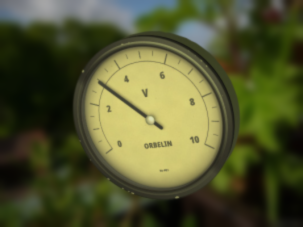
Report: 3 V
